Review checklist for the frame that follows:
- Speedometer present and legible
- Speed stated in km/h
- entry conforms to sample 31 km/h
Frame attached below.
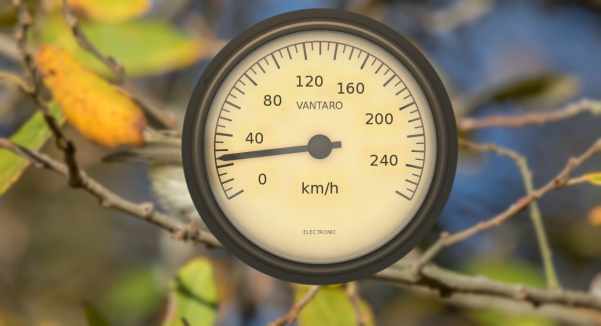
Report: 25 km/h
